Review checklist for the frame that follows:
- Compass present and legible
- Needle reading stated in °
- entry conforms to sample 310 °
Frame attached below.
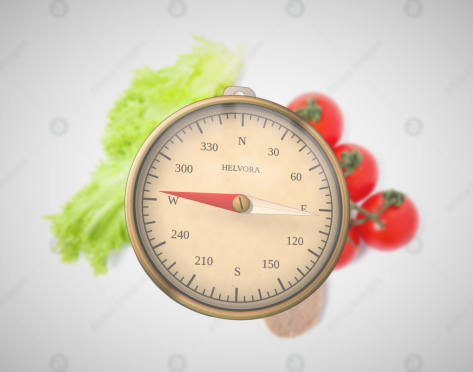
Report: 275 °
